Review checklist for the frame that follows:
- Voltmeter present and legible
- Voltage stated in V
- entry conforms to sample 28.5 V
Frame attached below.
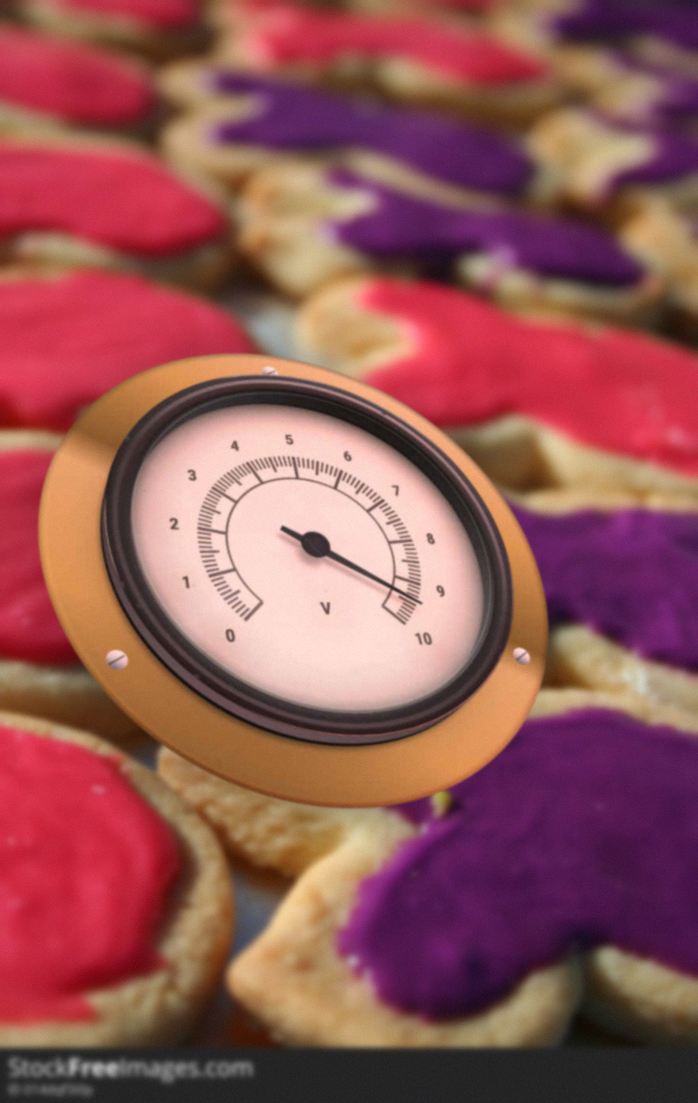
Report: 9.5 V
